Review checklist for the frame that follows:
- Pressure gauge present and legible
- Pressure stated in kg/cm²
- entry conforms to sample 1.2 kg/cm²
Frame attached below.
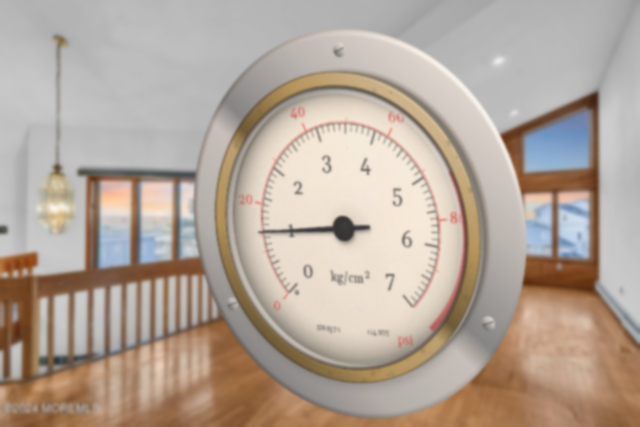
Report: 1 kg/cm²
